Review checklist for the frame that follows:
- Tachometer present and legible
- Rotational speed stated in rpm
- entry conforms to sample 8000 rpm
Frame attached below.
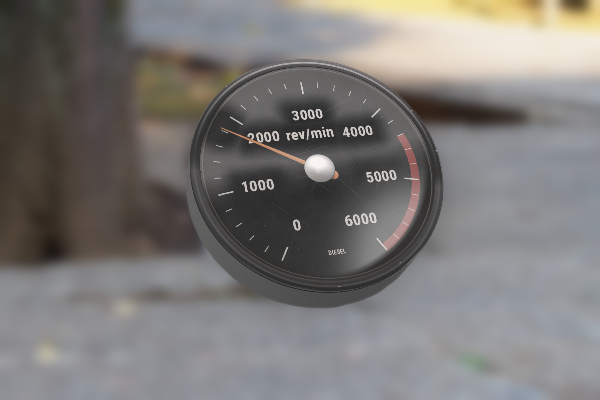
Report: 1800 rpm
